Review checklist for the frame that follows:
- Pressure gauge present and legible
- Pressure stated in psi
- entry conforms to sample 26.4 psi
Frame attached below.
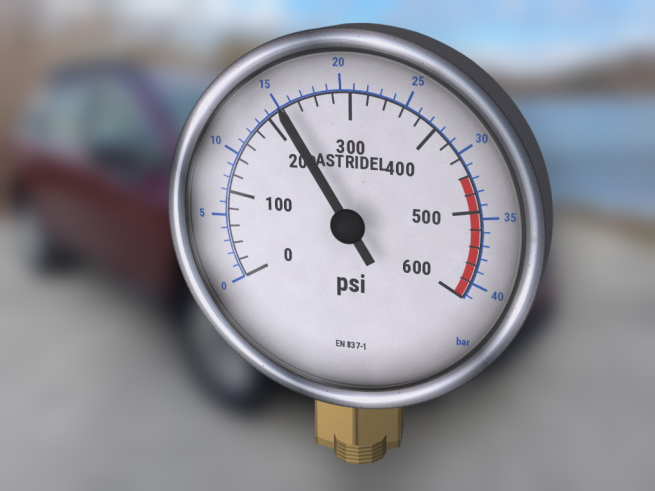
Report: 220 psi
